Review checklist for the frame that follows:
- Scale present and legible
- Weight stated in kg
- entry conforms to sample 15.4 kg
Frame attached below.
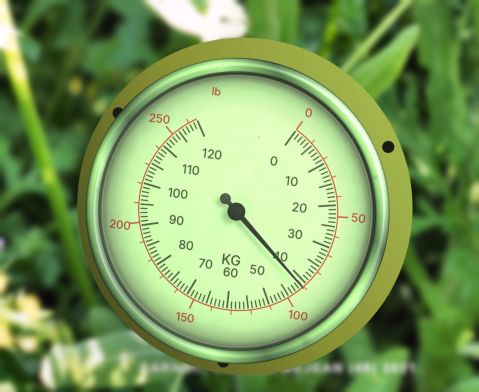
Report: 41 kg
